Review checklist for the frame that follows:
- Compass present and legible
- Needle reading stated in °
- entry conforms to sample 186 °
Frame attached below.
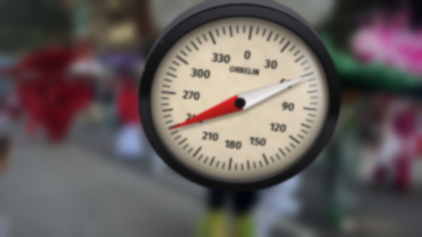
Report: 240 °
